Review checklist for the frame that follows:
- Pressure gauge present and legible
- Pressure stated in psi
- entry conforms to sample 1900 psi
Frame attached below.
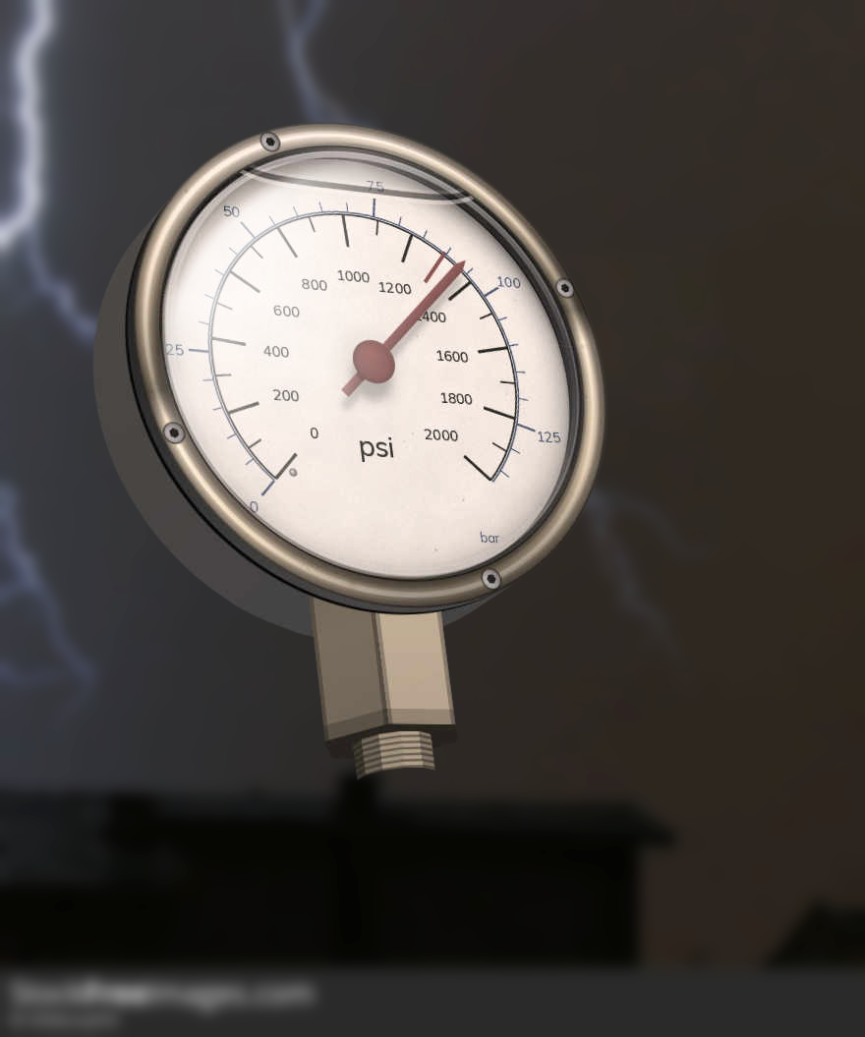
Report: 1350 psi
